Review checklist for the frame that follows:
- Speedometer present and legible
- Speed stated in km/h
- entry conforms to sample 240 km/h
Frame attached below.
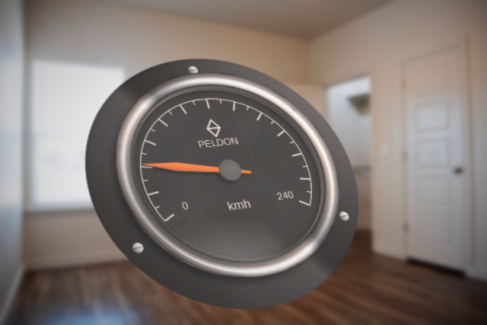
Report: 40 km/h
